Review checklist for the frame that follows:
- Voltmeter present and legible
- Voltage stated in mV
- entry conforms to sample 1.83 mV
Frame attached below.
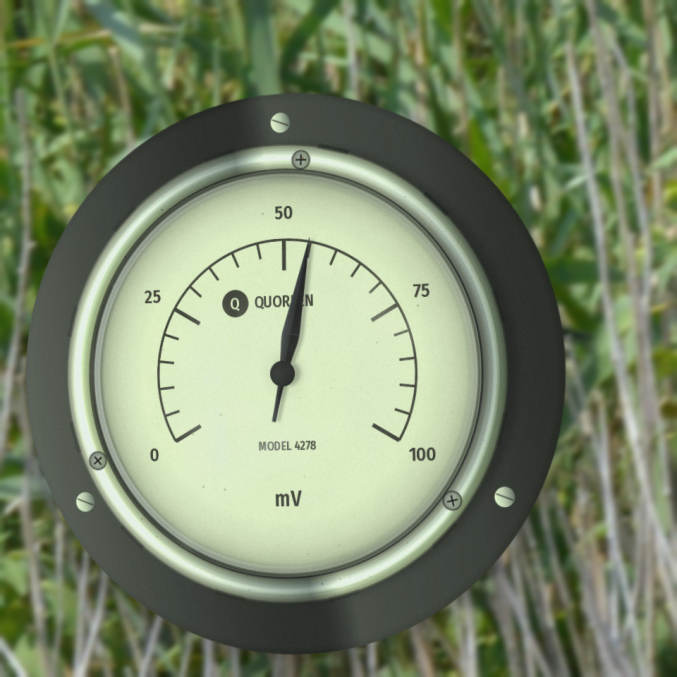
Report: 55 mV
